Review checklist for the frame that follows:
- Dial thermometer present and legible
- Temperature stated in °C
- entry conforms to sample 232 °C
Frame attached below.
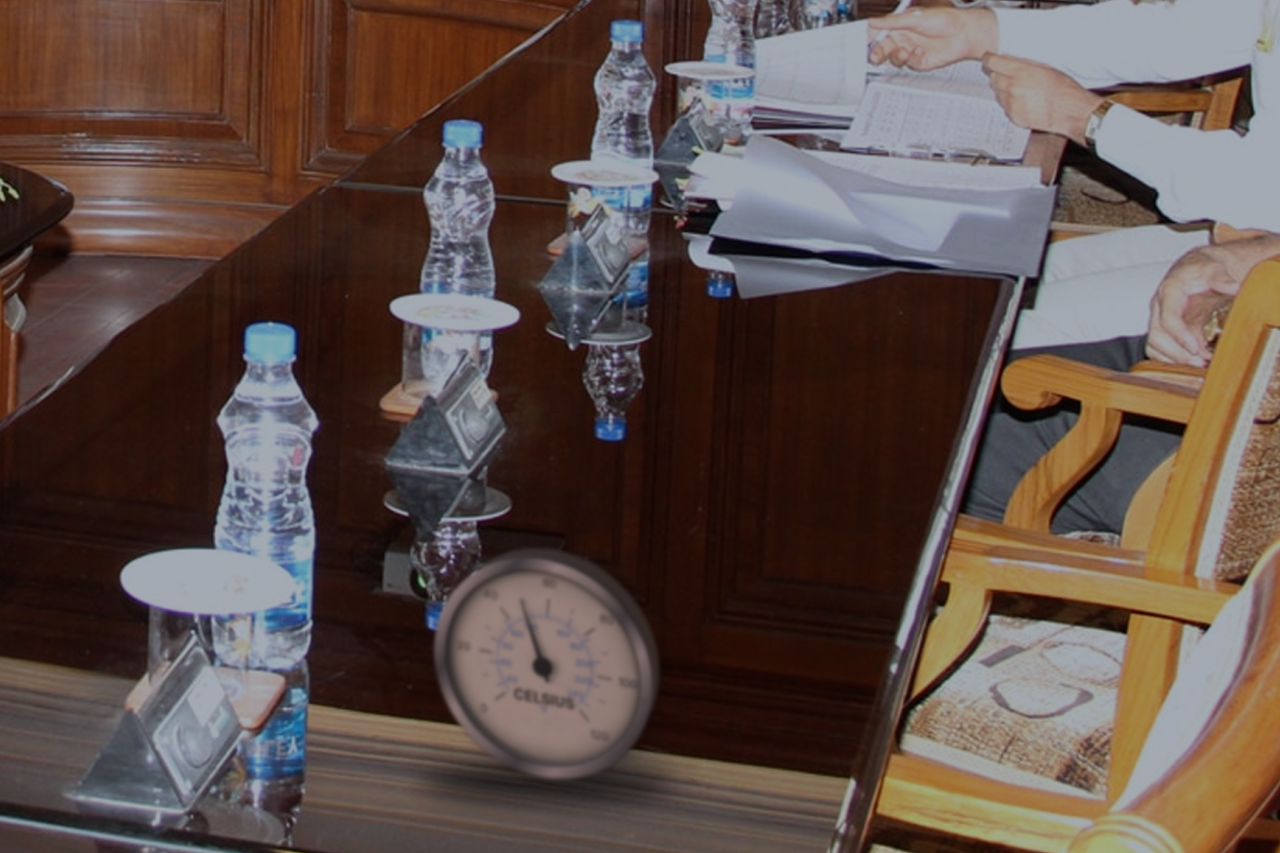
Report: 50 °C
